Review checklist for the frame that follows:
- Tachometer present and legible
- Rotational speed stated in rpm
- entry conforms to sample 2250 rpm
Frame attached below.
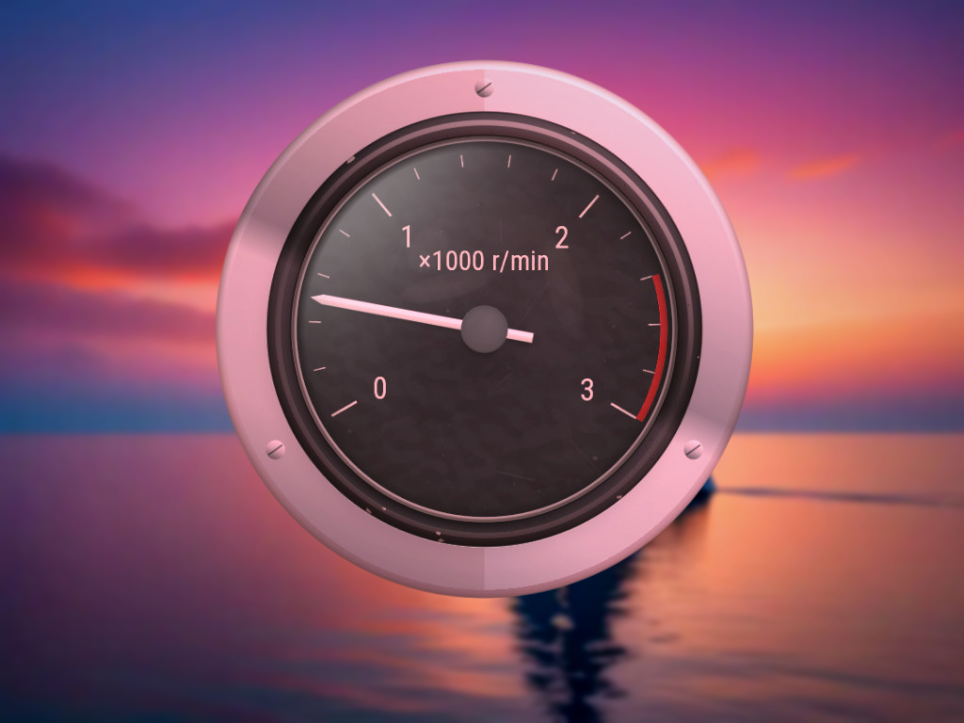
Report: 500 rpm
